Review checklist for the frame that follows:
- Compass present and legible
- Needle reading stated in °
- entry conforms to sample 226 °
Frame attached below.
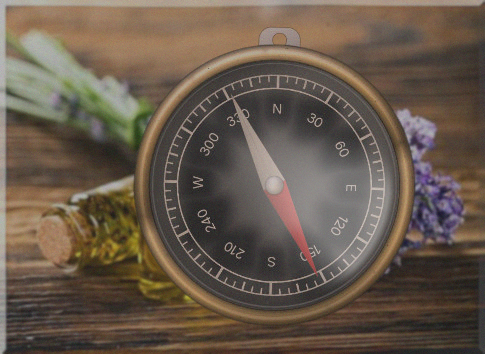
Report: 152.5 °
